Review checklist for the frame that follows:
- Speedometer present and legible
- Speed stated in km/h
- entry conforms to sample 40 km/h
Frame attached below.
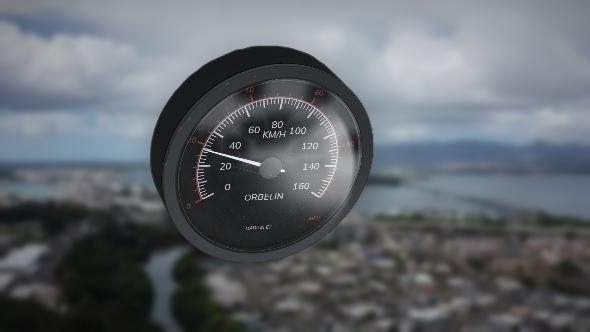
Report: 30 km/h
